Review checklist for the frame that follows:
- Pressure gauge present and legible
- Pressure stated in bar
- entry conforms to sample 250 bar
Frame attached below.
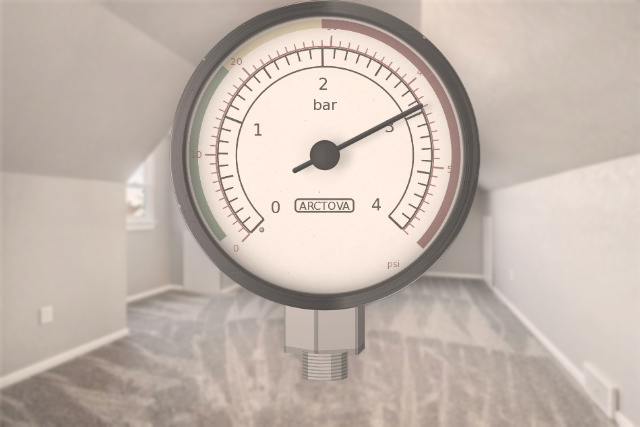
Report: 2.95 bar
